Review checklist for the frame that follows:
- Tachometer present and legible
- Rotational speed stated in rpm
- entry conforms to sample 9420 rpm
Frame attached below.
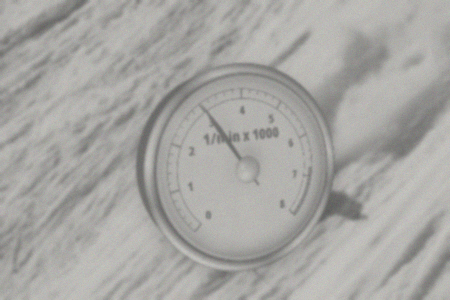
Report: 3000 rpm
